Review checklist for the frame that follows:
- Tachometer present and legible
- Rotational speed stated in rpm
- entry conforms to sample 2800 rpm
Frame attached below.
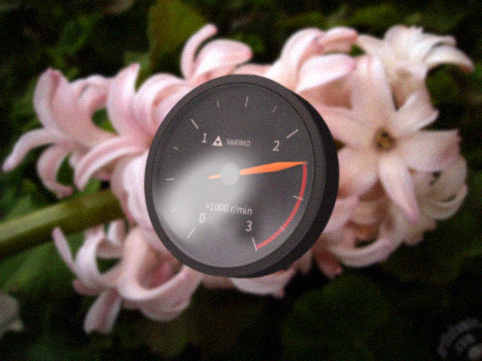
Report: 2250 rpm
